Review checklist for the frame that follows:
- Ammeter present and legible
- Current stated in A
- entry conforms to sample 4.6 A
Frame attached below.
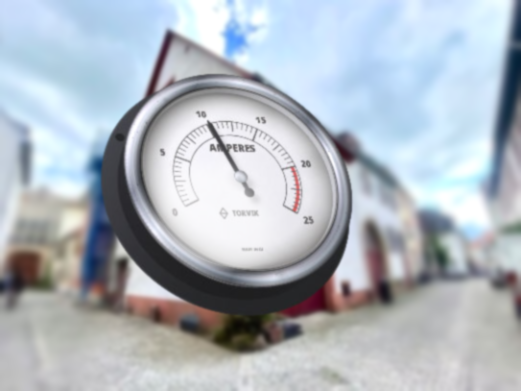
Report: 10 A
